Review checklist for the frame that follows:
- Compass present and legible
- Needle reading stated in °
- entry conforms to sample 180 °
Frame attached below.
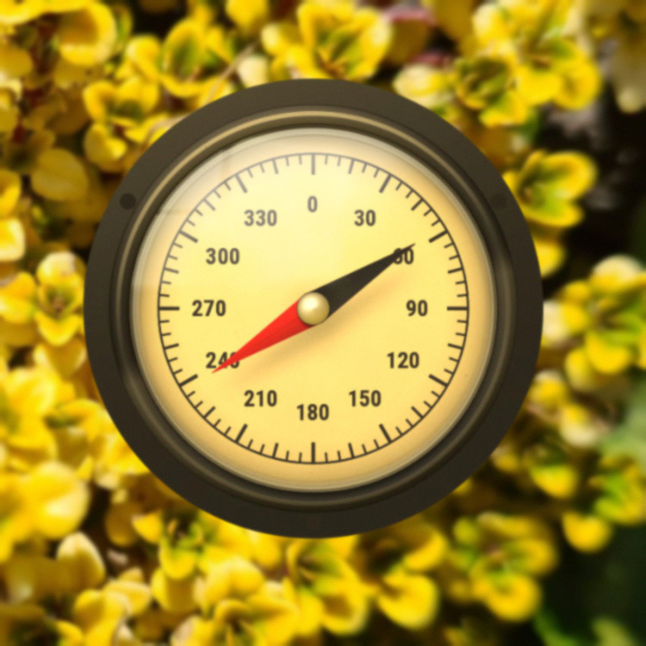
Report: 237.5 °
